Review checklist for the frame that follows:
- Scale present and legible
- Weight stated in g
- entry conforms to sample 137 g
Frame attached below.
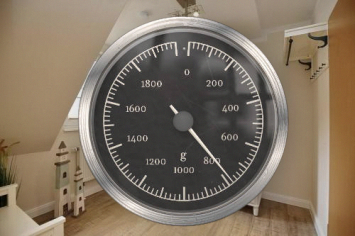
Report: 780 g
